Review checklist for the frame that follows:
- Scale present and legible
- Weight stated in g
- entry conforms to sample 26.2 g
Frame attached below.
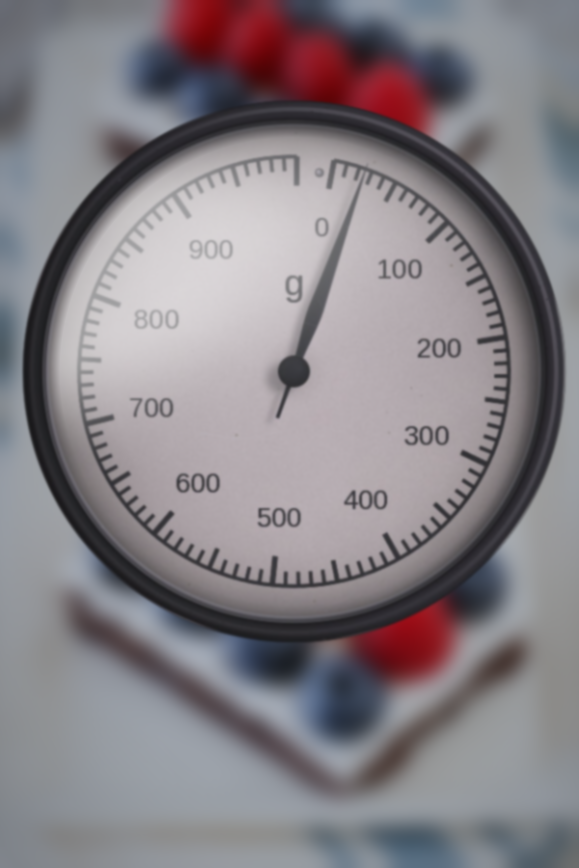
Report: 25 g
